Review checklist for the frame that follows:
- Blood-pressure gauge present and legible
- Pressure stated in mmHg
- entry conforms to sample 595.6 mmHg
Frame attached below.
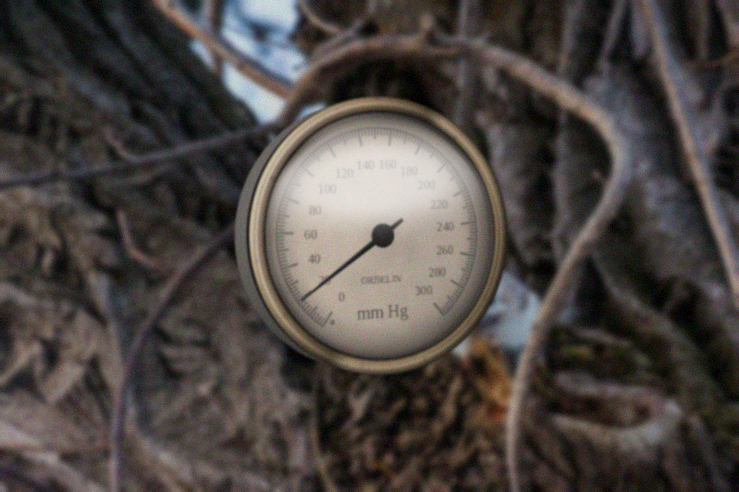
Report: 20 mmHg
